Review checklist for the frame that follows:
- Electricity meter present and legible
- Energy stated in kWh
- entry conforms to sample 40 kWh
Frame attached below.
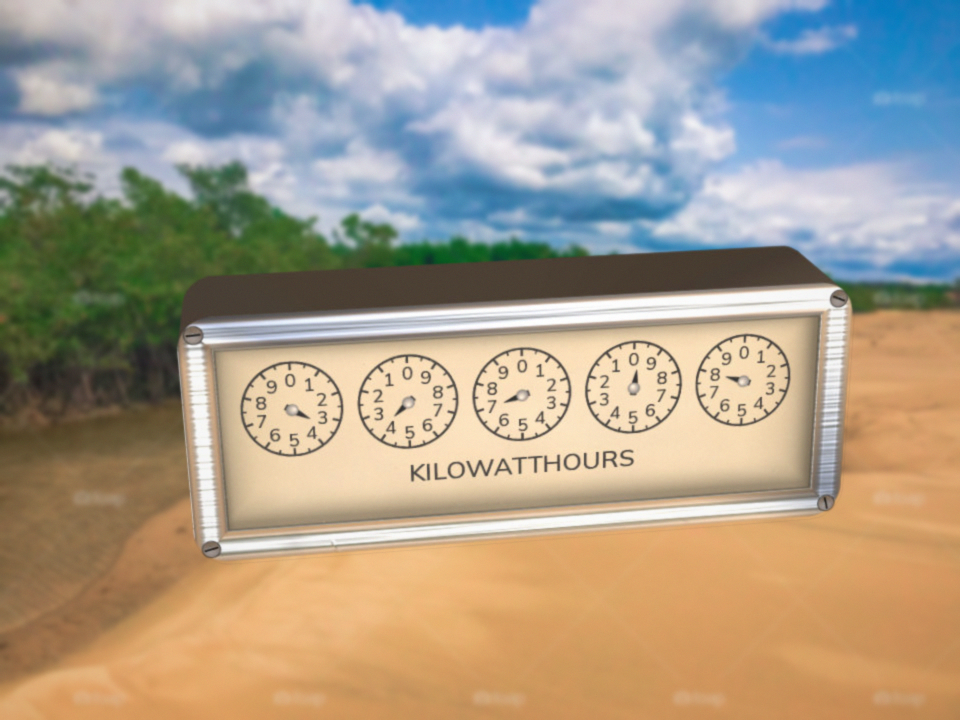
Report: 33698 kWh
